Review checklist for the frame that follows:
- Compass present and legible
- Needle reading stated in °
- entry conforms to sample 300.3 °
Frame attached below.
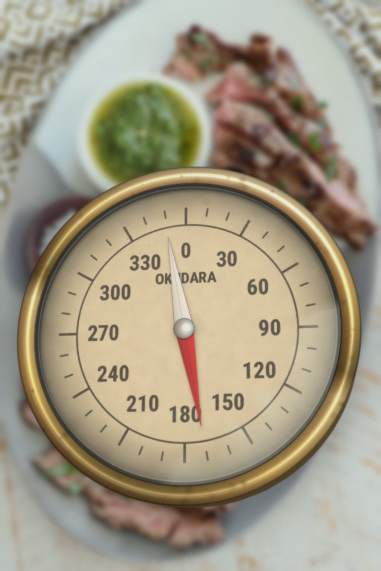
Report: 170 °
